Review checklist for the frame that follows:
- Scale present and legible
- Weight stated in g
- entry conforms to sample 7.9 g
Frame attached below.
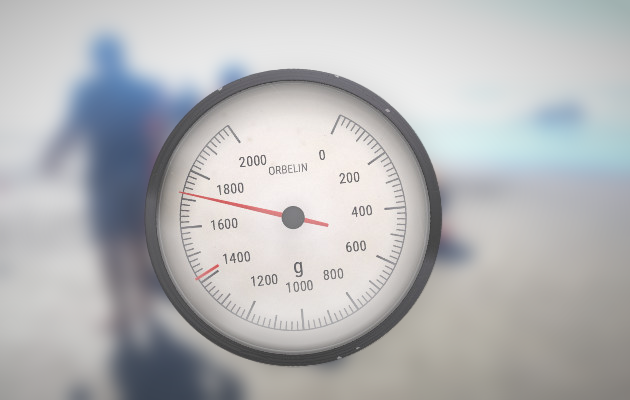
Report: 1720 g
